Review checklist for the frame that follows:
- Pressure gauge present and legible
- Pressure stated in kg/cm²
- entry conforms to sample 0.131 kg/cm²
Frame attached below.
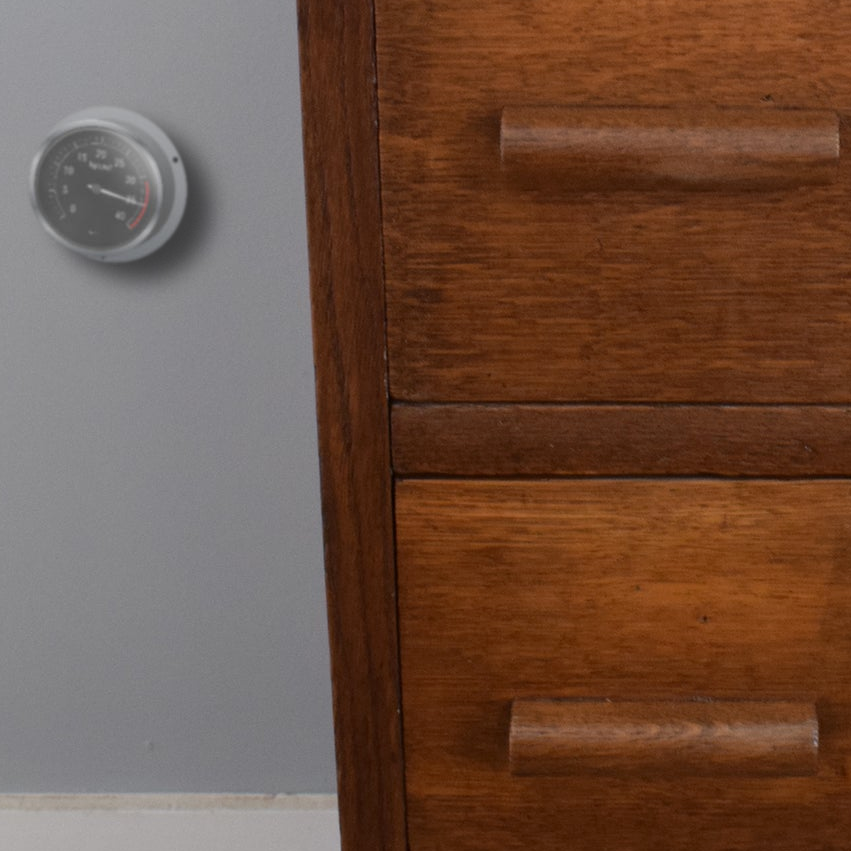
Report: 35 kg/cm²
